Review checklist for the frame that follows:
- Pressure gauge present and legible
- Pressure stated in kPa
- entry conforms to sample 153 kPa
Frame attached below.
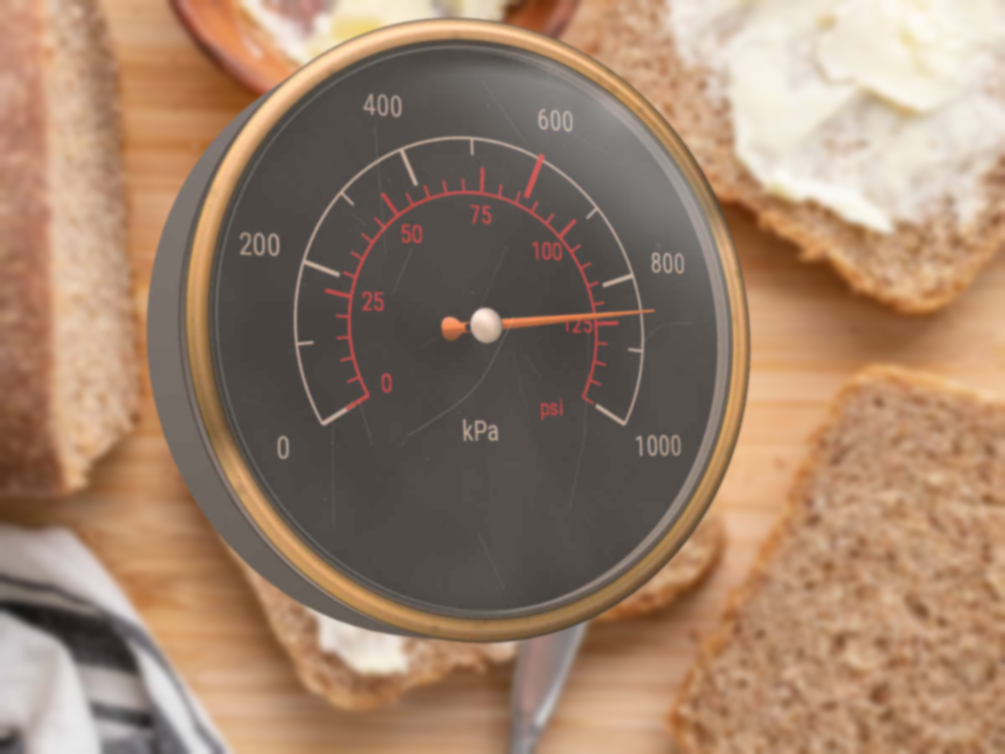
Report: 850 kPa
